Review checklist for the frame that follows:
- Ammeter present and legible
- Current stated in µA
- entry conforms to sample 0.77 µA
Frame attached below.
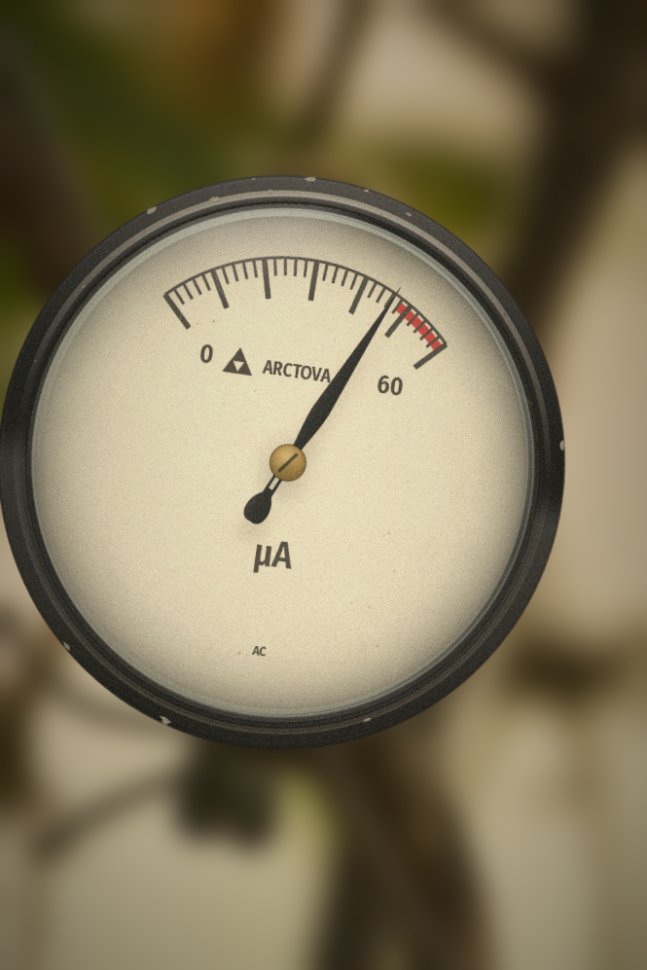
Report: 46 µA
